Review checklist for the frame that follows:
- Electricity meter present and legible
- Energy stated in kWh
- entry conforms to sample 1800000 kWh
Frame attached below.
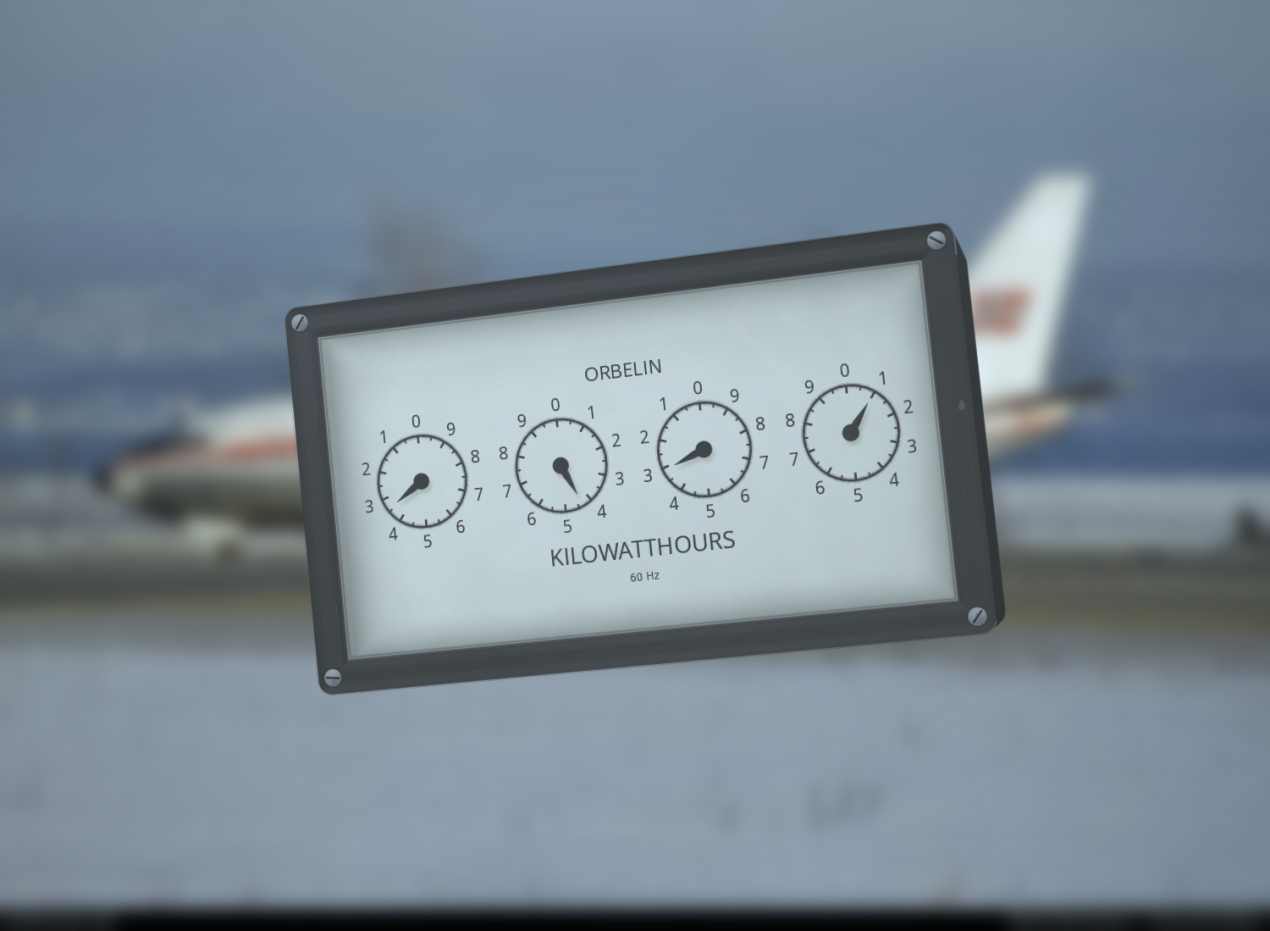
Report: 3431 kWh
